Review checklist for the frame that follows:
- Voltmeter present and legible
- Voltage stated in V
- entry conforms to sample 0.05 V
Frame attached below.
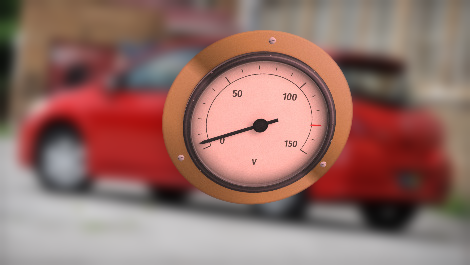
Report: 5 V
